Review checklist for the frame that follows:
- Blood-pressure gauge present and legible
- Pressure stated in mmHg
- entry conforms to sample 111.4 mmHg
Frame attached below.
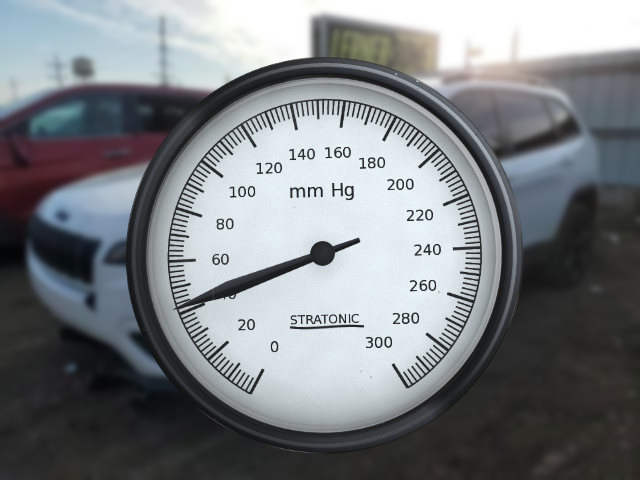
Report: 42 mmHg
